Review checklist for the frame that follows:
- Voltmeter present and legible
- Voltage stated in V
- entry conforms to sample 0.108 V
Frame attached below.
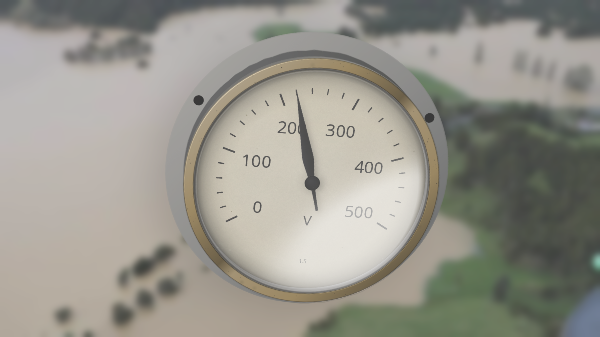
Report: 220 V
